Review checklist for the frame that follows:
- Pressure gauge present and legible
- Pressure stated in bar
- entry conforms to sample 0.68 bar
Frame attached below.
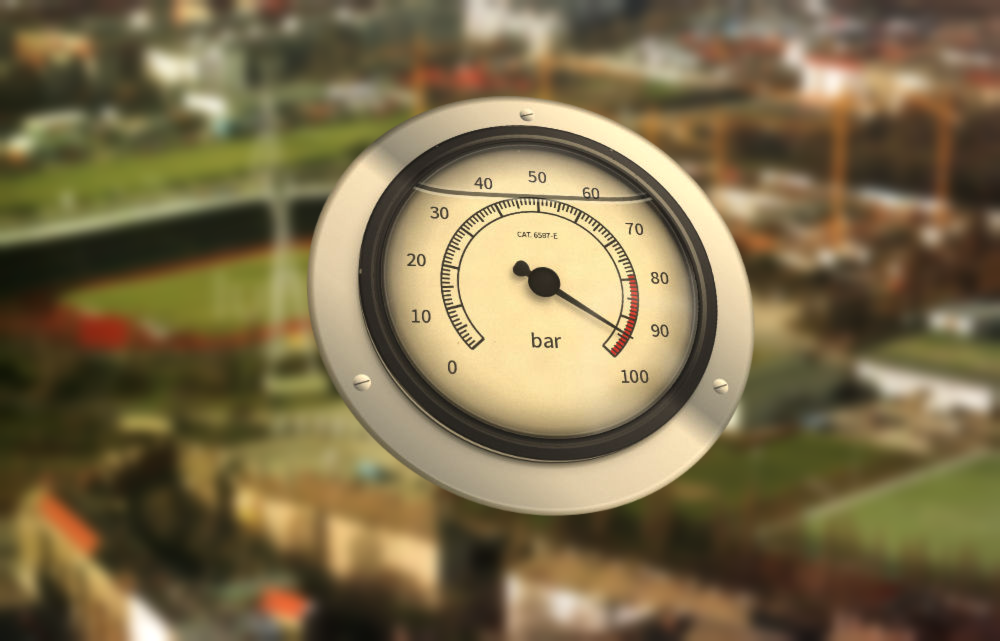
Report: 95 bar
